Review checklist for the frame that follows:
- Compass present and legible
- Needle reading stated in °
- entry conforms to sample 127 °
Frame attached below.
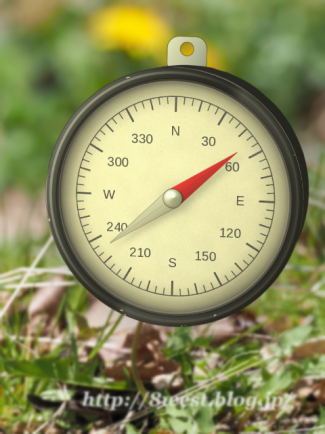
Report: 52.5 °
